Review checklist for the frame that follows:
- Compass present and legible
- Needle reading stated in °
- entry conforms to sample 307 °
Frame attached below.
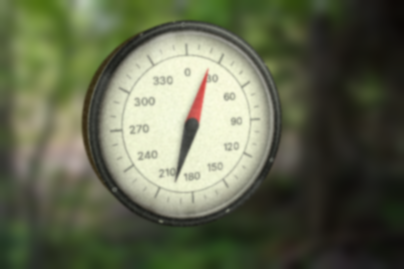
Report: 20 °
